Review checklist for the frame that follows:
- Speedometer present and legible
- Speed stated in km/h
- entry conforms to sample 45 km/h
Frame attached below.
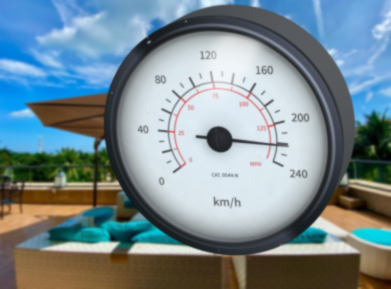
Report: 220 km/h
